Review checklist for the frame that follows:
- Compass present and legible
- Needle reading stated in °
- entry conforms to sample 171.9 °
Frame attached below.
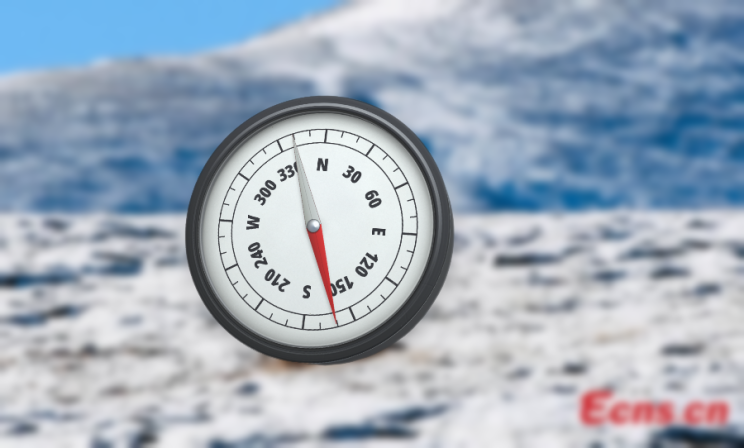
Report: 160 °
